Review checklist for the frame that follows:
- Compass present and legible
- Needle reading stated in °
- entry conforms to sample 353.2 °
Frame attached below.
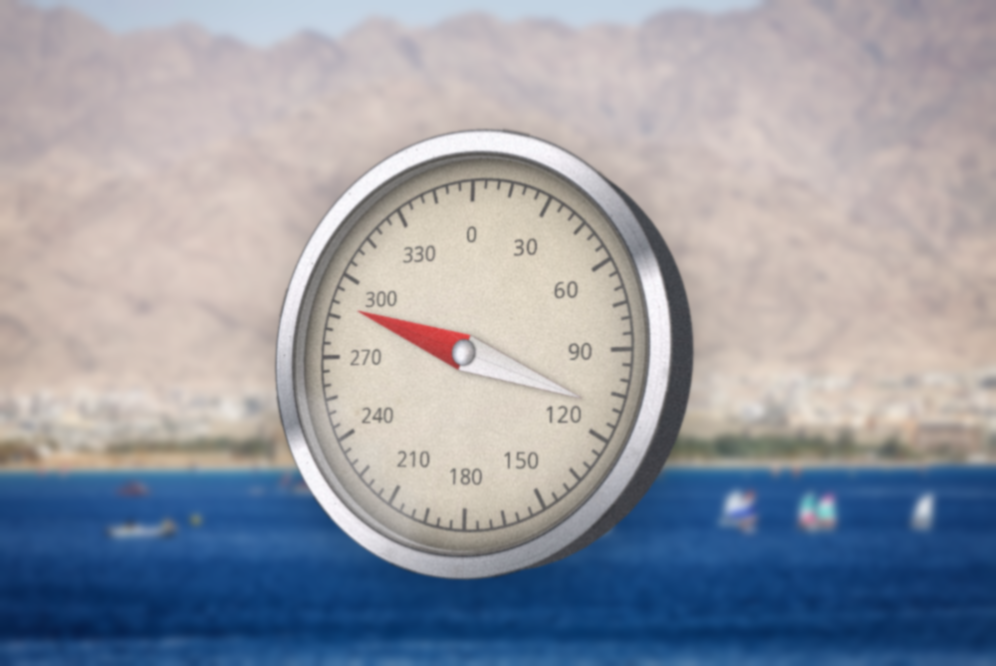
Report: 290 °
